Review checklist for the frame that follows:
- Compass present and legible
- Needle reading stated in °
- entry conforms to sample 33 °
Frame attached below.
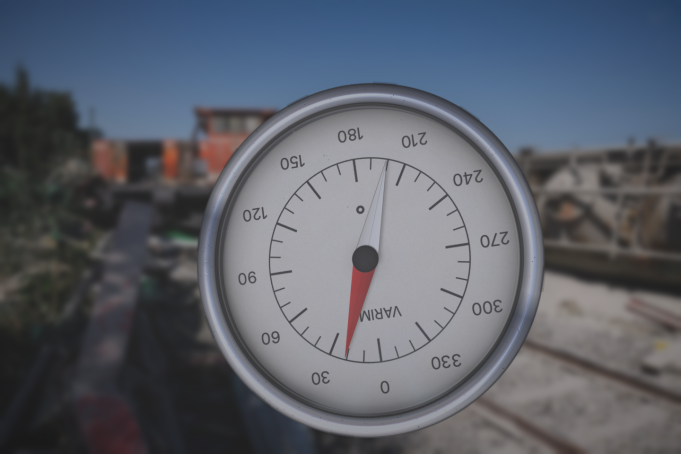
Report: 20 °
